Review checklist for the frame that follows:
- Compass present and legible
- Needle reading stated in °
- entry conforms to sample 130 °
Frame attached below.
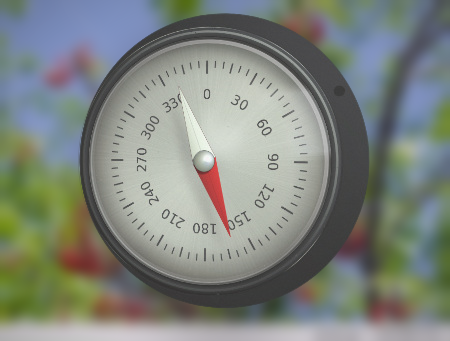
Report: 160 °
